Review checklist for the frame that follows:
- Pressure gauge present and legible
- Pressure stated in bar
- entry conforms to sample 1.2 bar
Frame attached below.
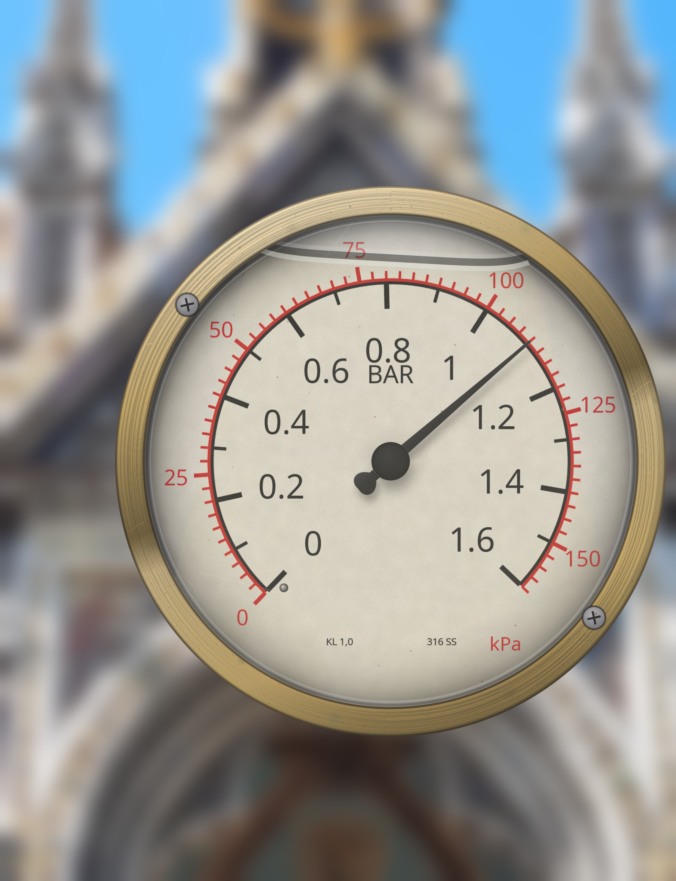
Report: 1.1 bar
